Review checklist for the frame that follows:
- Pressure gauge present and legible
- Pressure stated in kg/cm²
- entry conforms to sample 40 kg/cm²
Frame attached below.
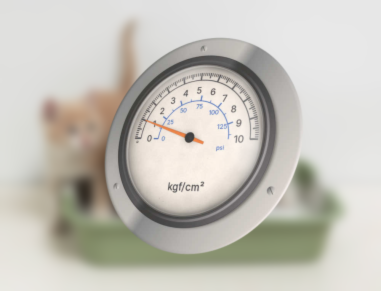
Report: 1 kg/cm²
